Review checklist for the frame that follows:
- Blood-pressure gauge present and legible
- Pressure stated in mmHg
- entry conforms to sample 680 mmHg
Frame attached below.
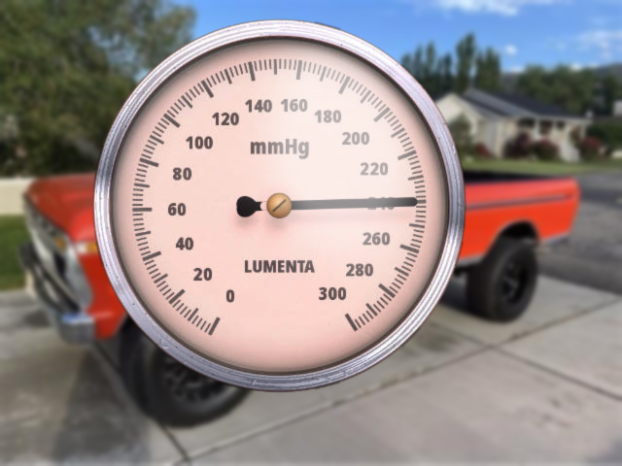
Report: 240 mmHg
